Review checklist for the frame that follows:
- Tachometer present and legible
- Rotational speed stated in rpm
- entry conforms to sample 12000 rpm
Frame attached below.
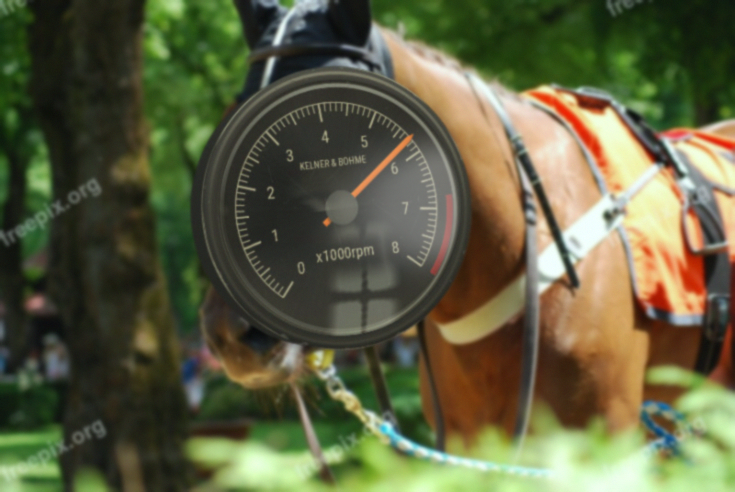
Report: 5700 rpm
